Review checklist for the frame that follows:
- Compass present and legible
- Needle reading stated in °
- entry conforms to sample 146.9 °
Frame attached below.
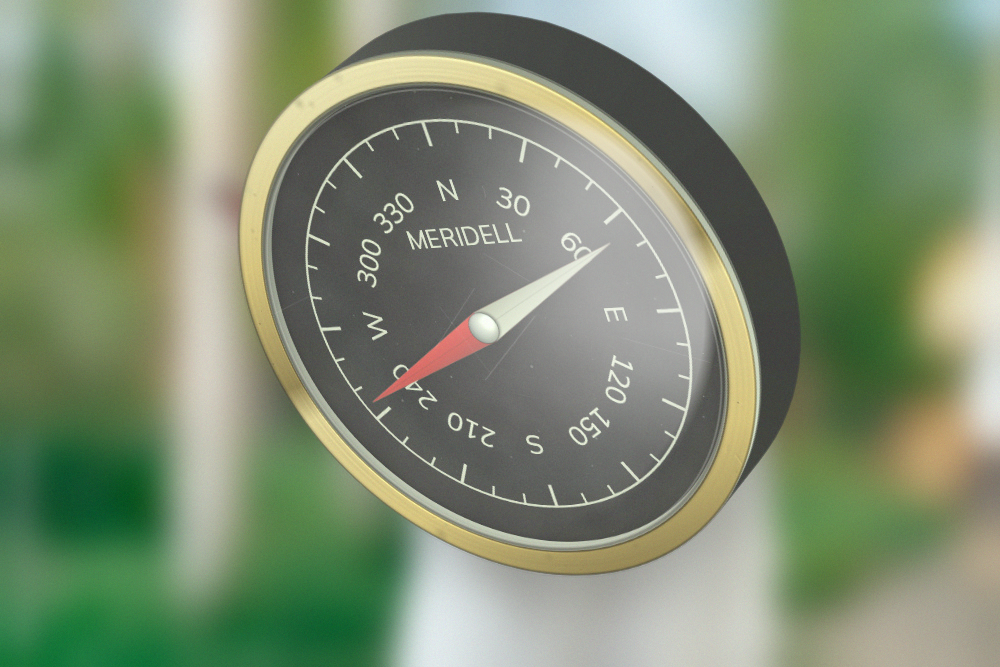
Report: 245 °
